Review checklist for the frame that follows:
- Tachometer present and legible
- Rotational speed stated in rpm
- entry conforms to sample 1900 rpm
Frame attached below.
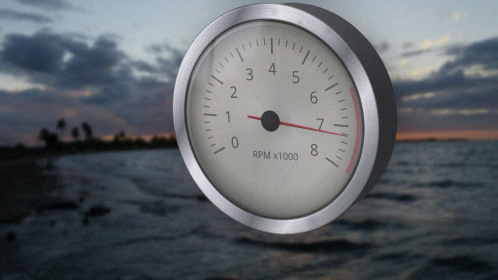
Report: 7200 rpm
